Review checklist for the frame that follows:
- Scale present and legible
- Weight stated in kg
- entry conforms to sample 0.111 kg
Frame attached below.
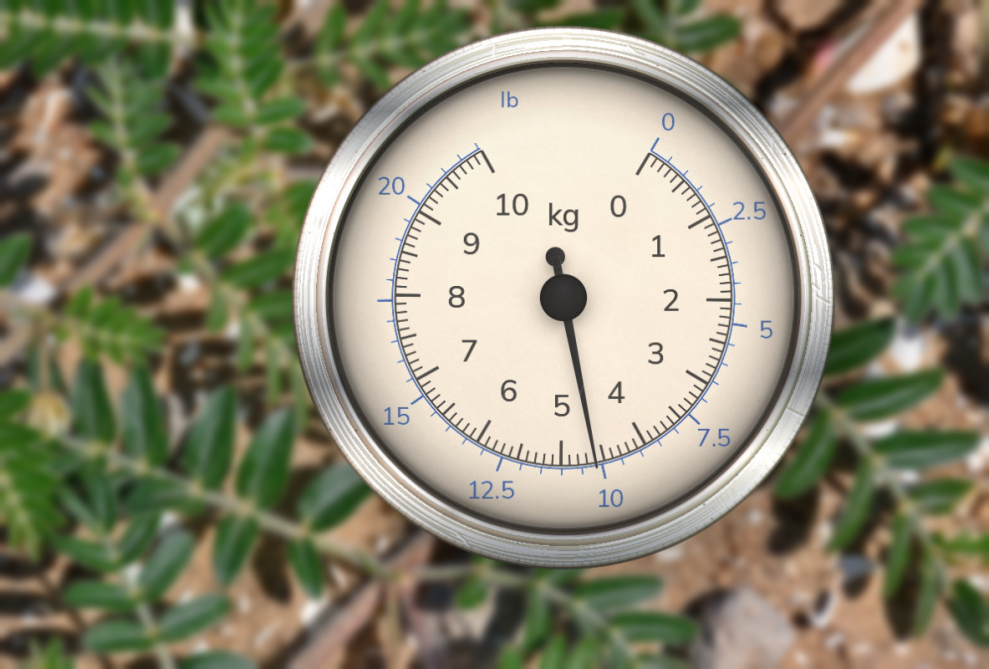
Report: 4.6 kg
